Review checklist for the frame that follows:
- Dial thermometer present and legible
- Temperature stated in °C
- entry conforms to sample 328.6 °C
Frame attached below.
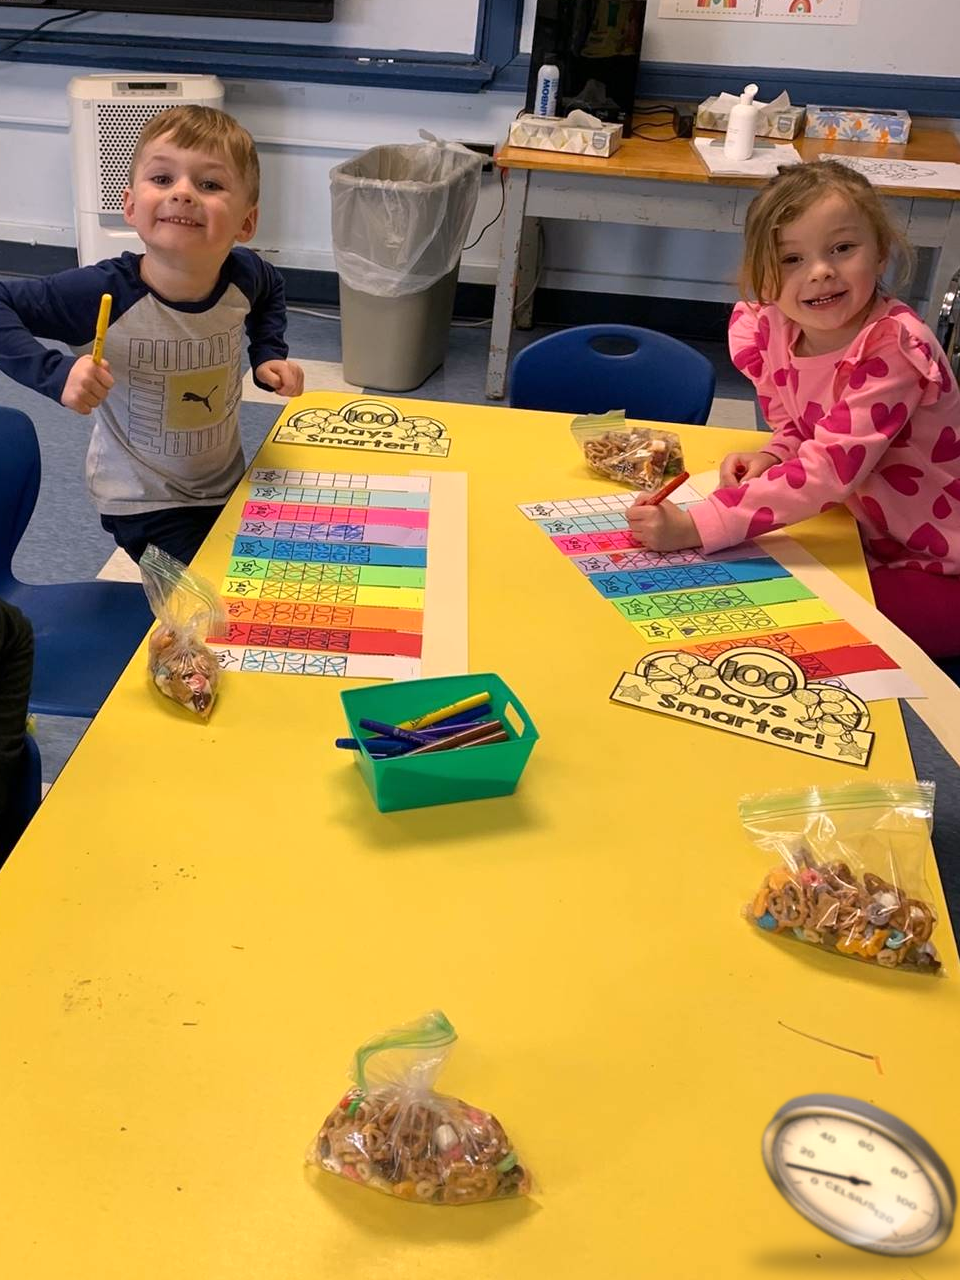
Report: 10 °C
